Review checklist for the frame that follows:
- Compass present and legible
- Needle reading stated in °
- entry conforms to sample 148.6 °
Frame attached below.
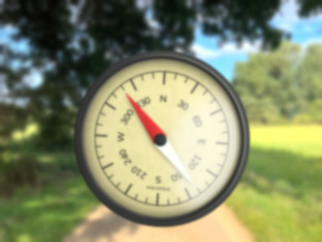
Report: 320 °
